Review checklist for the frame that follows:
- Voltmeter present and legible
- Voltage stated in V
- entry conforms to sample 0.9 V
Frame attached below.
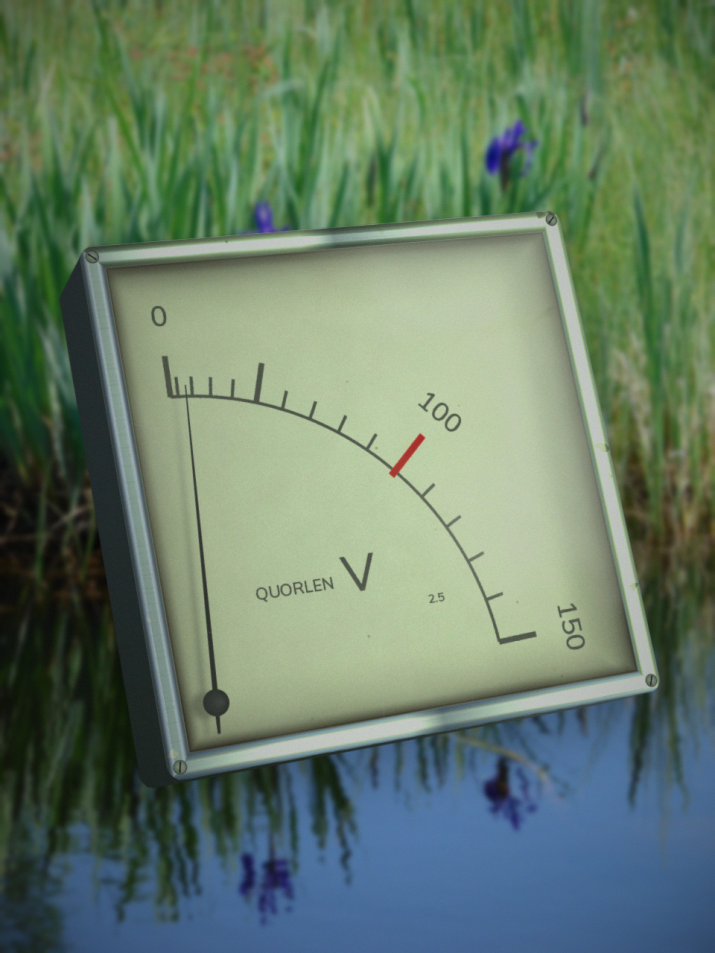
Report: 15 V
